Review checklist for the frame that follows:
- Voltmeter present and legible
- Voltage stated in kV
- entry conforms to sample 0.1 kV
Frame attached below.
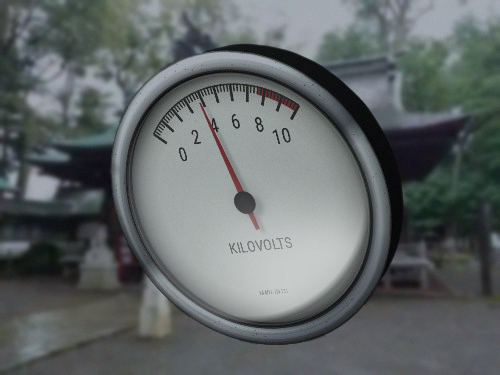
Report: 4 kV
